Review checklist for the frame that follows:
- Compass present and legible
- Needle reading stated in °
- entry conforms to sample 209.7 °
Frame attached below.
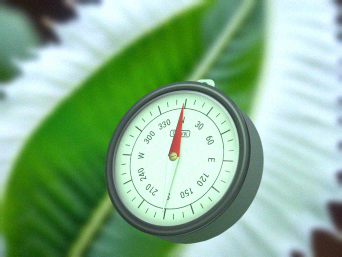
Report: 0 °
